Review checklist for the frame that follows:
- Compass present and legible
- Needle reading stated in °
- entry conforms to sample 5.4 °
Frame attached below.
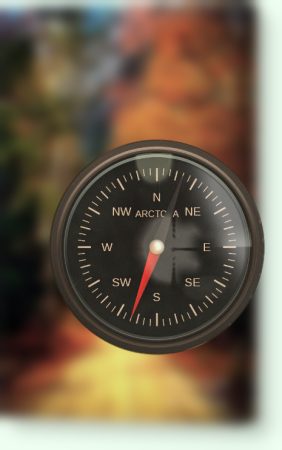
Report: 200 °
